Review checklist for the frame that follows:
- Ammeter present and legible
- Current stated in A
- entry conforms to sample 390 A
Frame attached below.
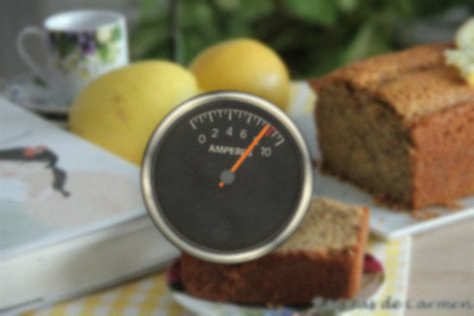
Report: 8 A
